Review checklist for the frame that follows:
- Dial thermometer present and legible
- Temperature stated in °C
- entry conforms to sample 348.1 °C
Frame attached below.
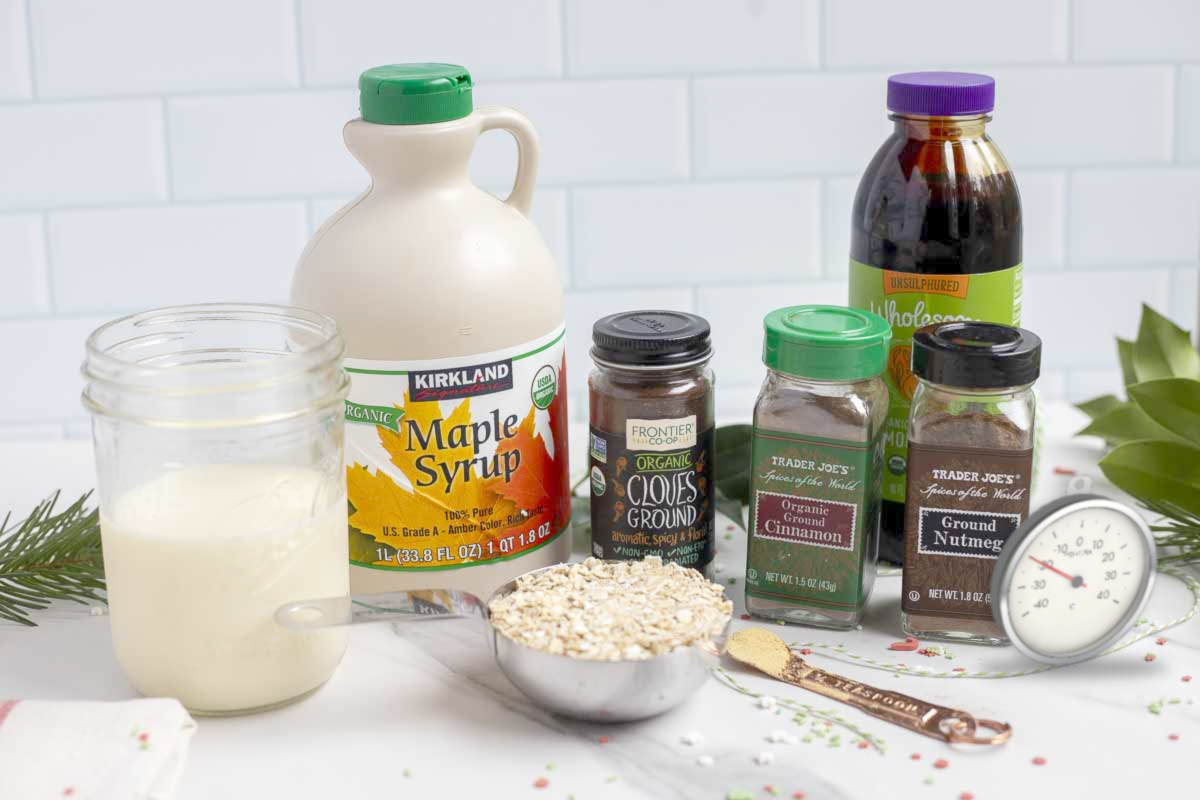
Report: -20 °C
